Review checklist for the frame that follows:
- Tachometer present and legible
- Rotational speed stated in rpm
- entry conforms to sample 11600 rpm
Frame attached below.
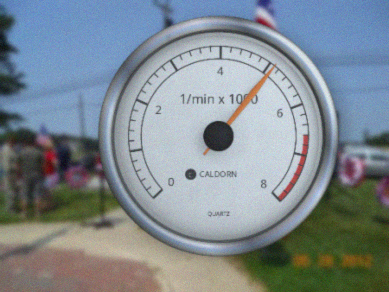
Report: 5100 rpm
